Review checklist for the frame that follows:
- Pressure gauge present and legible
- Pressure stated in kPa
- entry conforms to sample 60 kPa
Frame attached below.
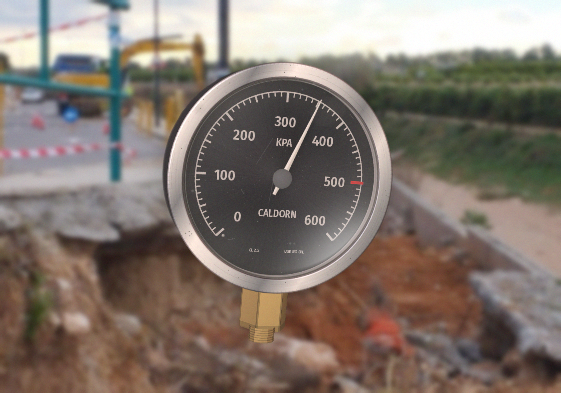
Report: 350 kPa
